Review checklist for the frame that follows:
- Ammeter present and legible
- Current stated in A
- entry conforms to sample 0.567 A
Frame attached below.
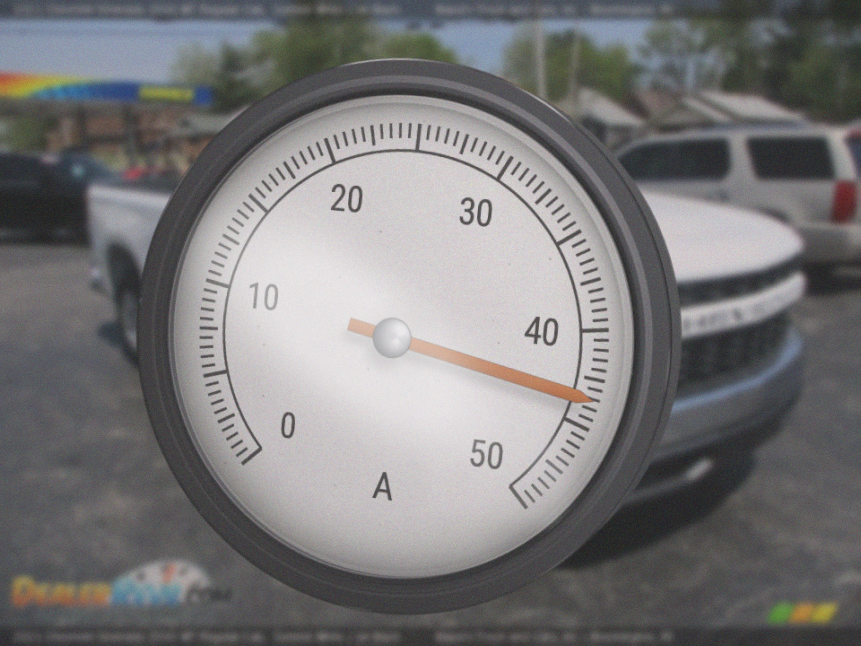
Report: 43.5 A
